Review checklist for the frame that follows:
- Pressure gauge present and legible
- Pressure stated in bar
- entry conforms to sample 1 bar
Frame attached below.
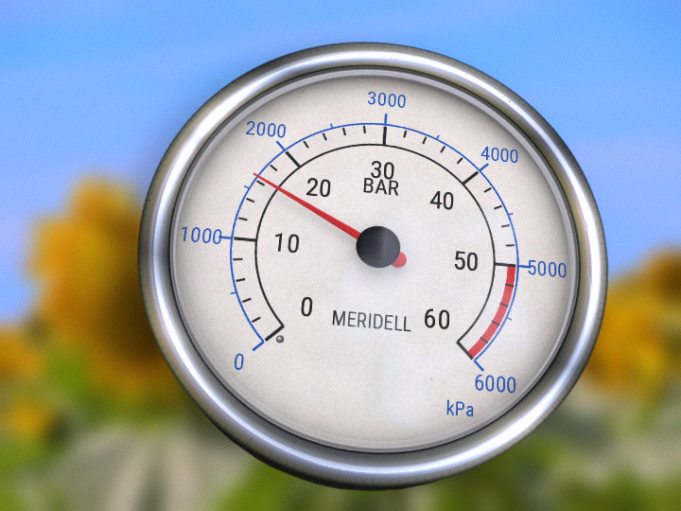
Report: 16 bar
